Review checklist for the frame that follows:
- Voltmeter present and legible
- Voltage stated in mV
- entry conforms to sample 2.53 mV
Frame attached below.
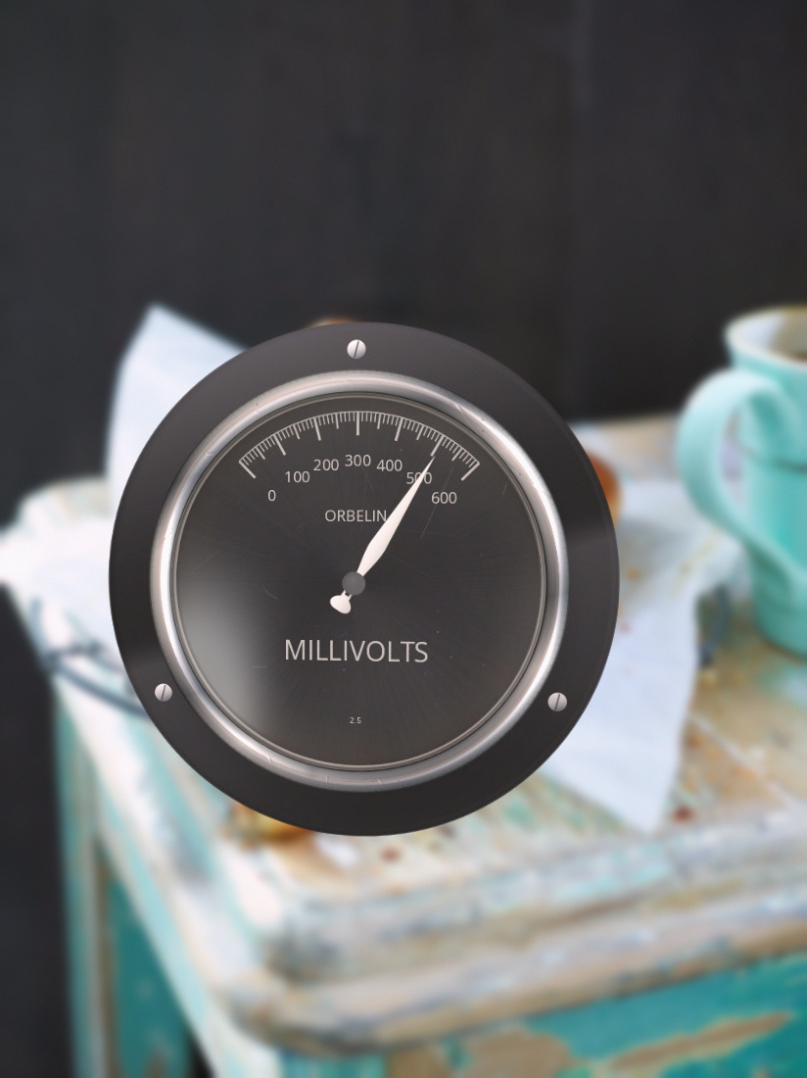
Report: 510 mV
